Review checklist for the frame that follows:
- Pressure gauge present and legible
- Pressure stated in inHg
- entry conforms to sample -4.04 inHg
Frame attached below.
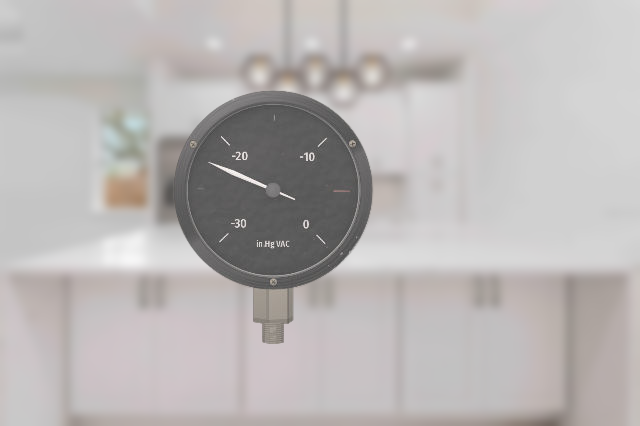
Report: -22.5 inHg
